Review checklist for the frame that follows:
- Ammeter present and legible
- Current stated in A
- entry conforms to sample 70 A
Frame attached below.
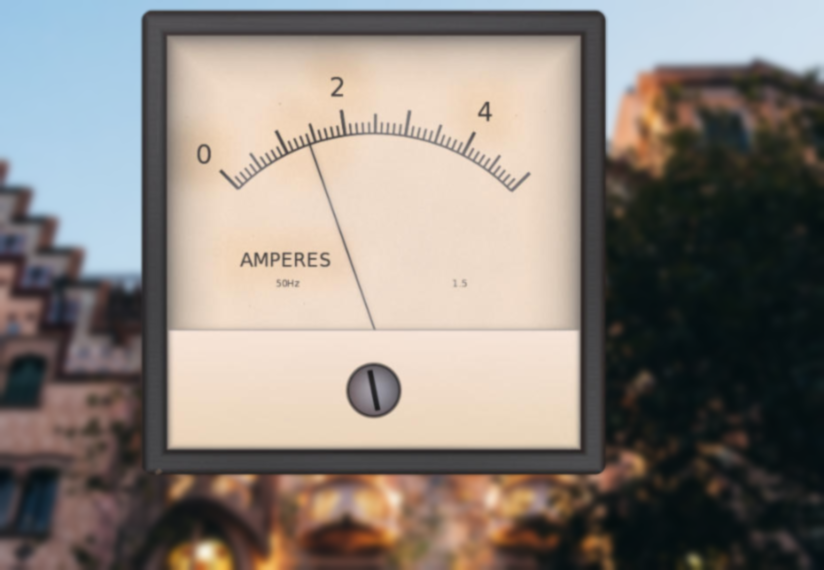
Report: 1.4 A
